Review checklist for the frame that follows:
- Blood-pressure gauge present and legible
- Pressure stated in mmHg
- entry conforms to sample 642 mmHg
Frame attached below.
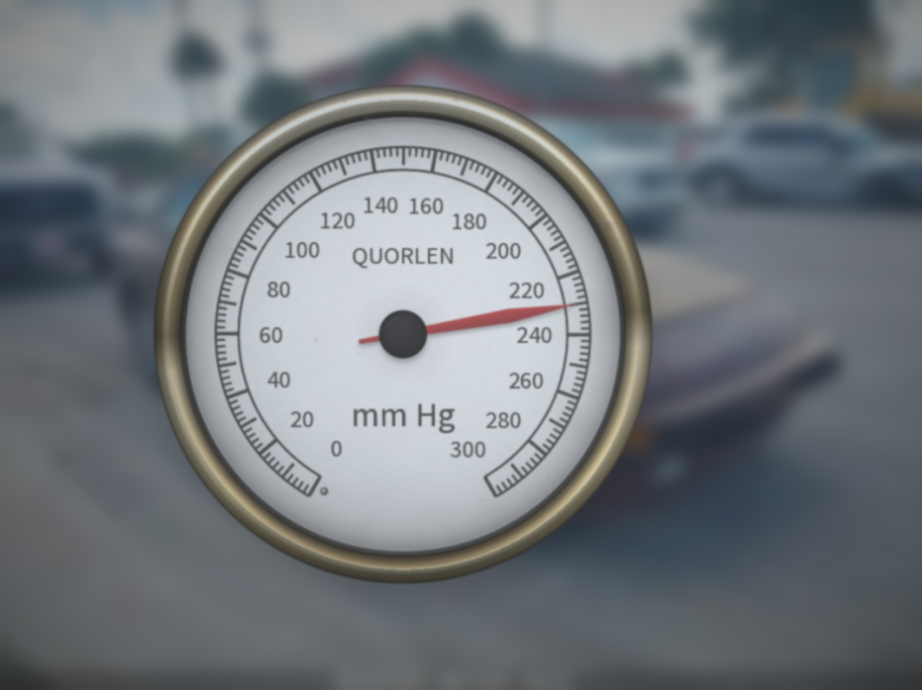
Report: 230 mmHg
